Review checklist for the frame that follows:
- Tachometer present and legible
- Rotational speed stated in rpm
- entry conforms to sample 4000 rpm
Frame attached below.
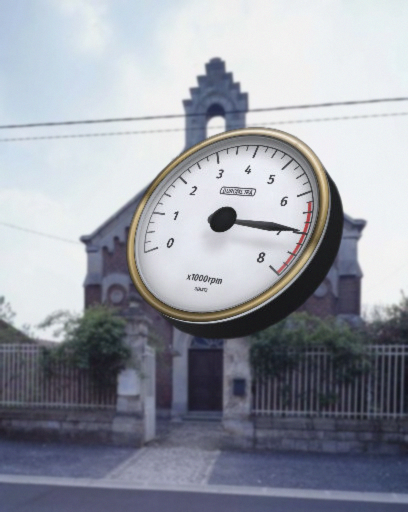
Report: 7000 rpm
